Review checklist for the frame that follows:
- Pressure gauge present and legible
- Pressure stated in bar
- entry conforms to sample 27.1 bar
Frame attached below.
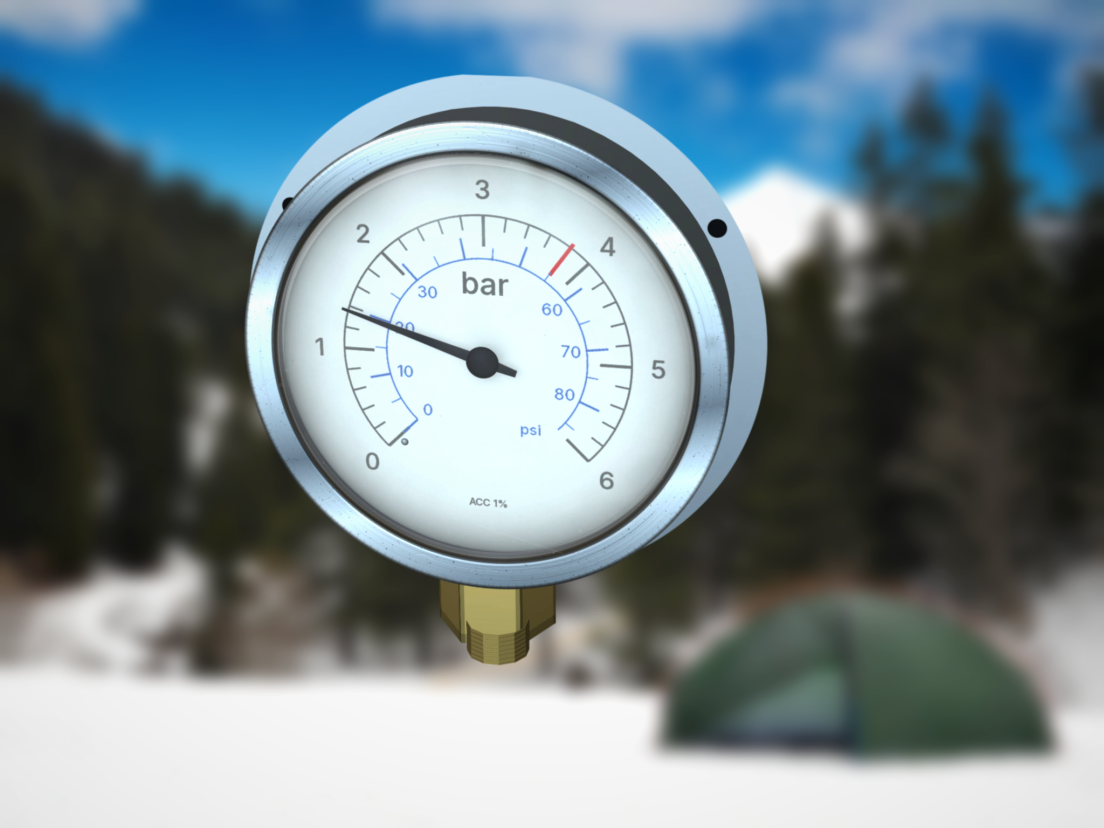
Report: 1.4 bar
